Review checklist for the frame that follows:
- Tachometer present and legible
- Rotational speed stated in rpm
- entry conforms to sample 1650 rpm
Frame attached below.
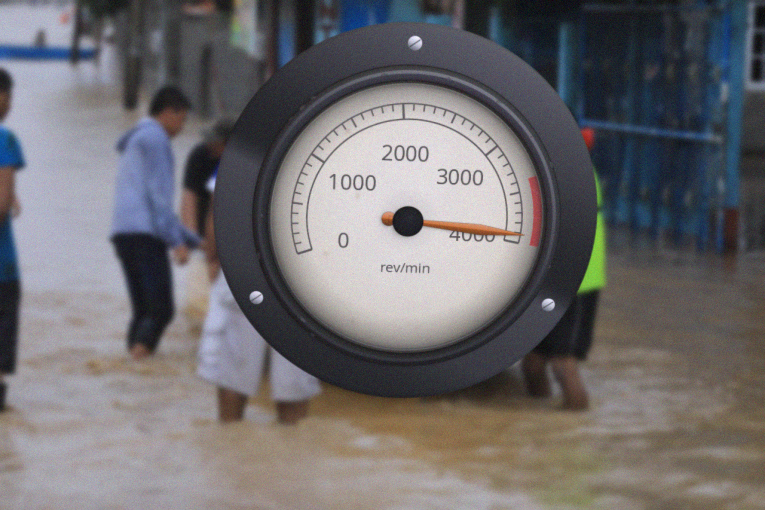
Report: 3900 rpm
